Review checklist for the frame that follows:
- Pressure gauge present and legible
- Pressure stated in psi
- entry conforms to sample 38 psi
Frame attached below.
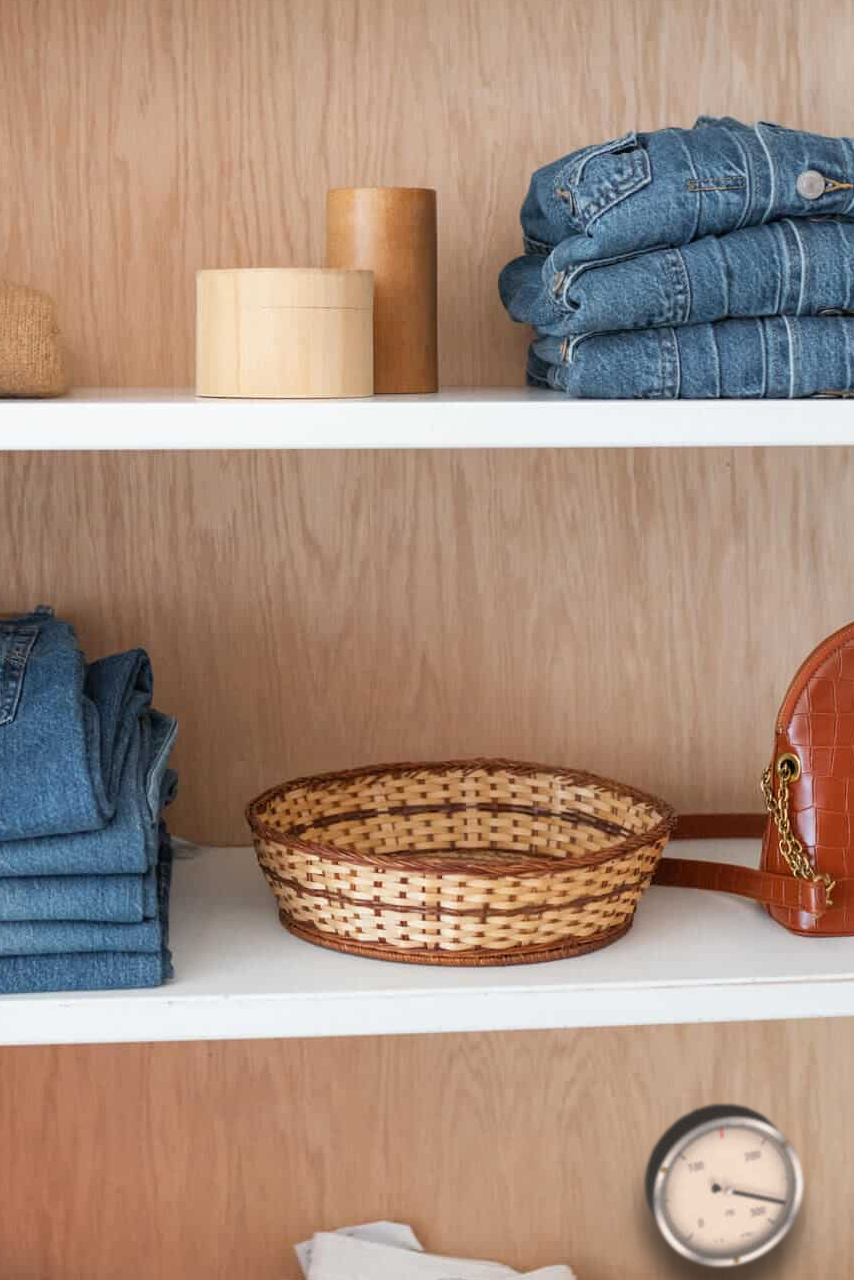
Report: 275 psi
